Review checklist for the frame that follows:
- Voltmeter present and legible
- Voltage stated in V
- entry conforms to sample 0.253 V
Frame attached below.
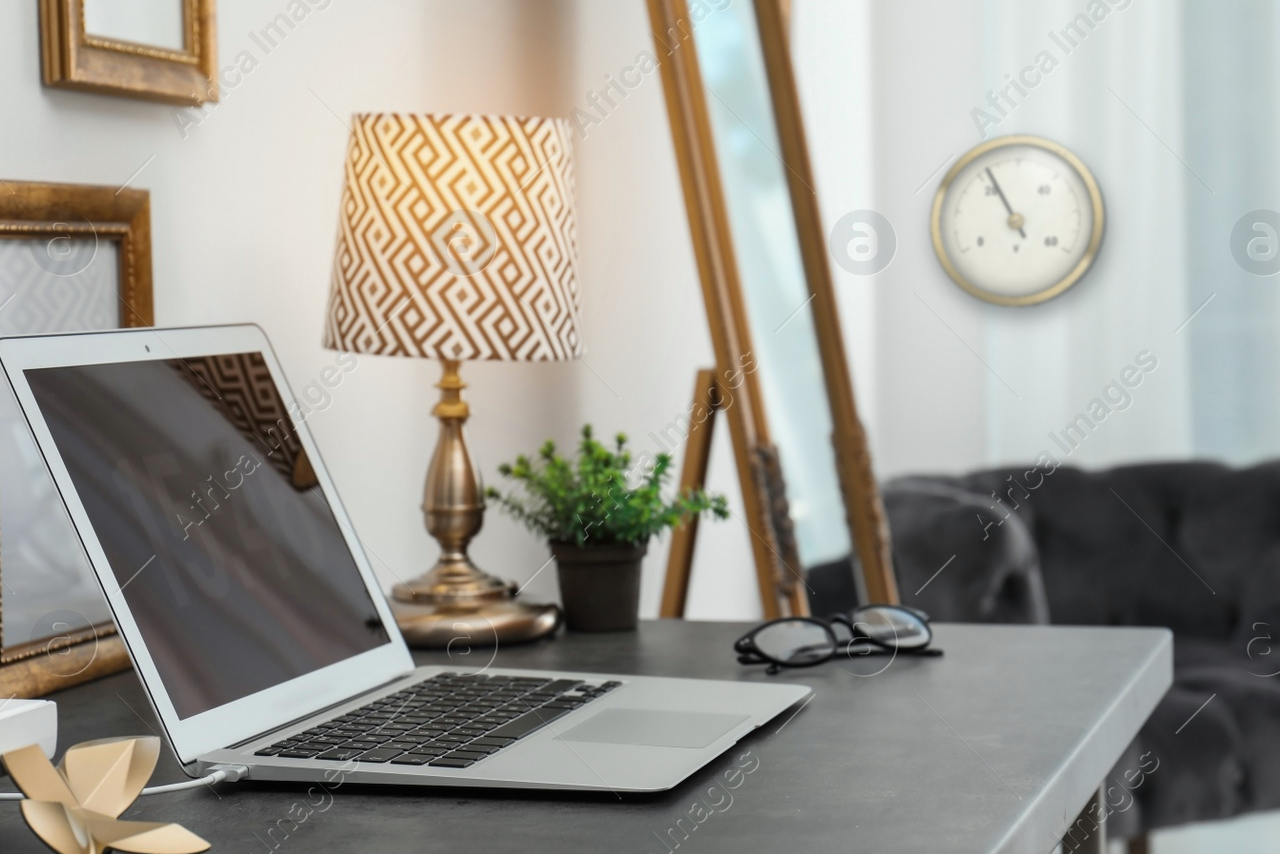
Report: 22.5 V
